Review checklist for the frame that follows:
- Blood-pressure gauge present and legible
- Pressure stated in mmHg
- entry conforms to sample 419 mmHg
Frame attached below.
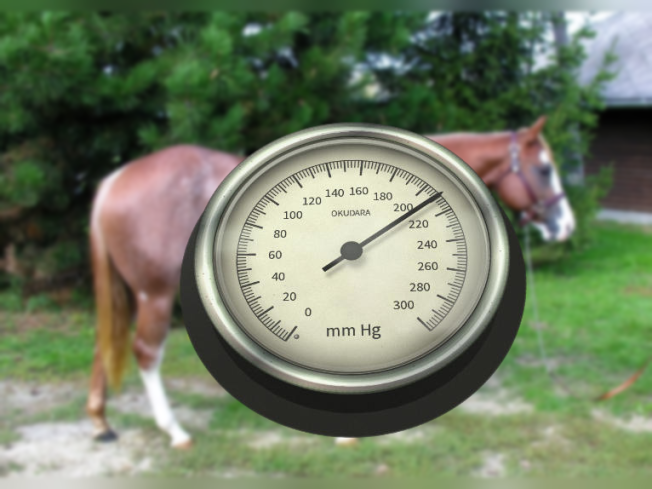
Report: 210 mmHg
